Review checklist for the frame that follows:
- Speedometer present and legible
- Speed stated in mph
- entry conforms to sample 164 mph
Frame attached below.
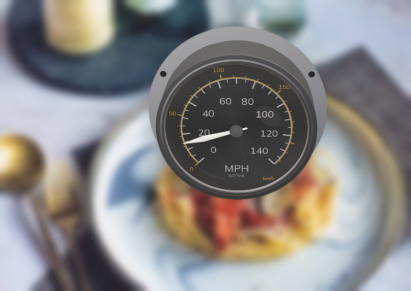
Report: 15 mph
